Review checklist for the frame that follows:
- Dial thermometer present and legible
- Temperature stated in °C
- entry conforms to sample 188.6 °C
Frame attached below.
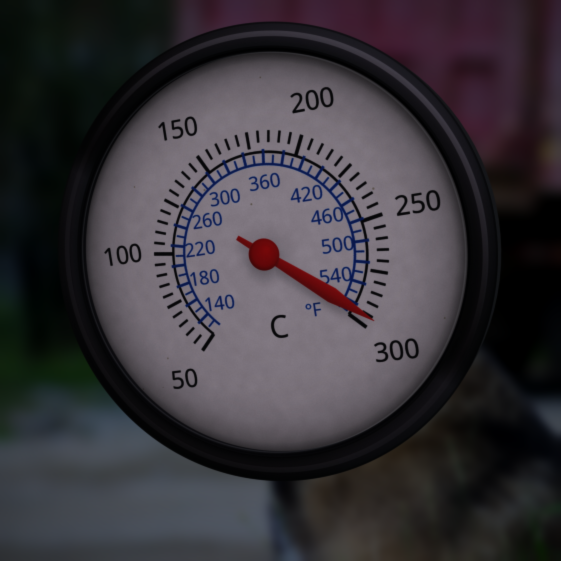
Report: 295 °C
